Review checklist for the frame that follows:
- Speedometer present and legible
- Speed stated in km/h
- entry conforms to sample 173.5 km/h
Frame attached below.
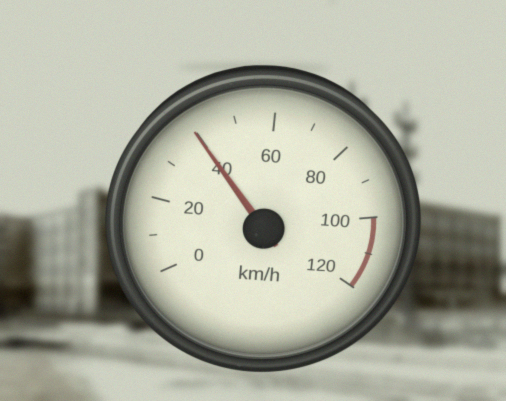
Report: 40 km/h
